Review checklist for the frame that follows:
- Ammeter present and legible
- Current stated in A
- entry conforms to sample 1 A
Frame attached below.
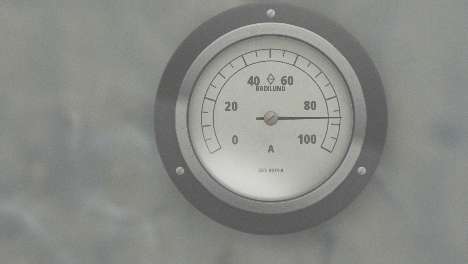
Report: 87.5 A
